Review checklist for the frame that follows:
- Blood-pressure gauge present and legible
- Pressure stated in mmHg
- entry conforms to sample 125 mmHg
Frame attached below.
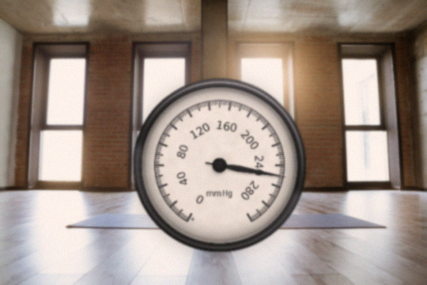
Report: 250 mmHg
